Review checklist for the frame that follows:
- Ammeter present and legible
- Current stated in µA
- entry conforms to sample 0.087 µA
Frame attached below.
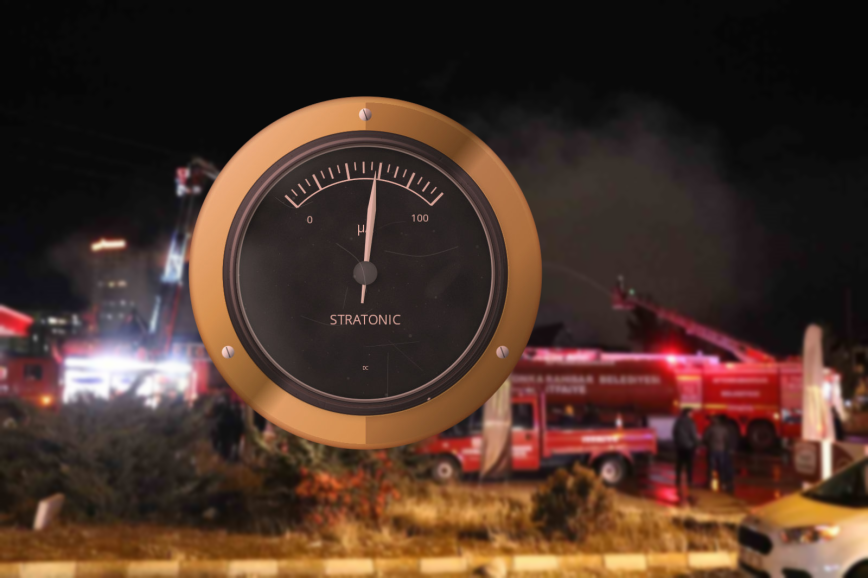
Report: 57.5 µA
